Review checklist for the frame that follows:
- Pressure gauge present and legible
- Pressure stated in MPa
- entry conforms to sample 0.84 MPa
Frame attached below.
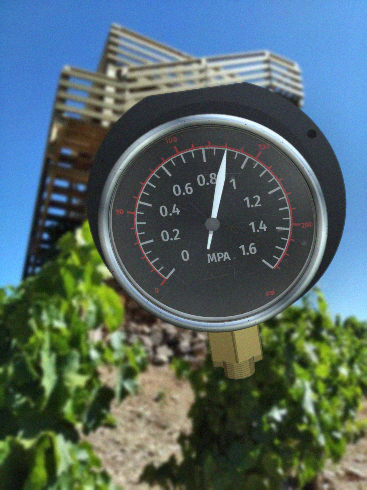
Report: 0.9 MPa
